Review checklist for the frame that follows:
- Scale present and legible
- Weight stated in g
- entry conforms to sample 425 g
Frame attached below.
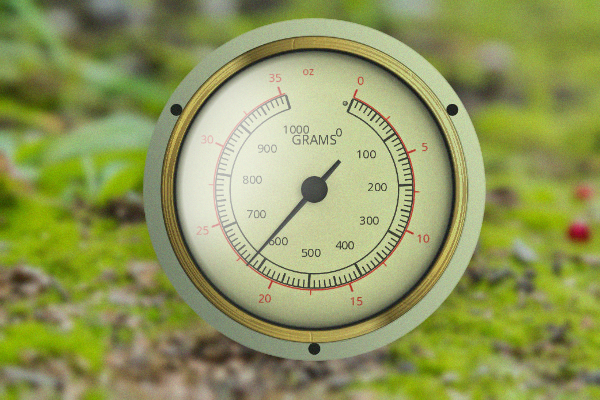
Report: 620 g
